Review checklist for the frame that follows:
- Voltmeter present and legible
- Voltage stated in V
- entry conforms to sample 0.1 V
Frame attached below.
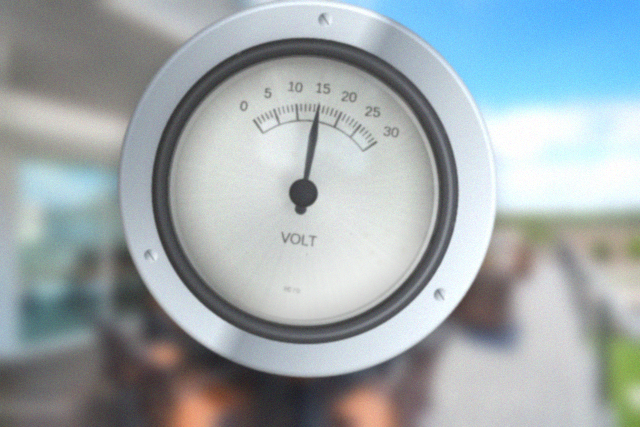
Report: 15 V
